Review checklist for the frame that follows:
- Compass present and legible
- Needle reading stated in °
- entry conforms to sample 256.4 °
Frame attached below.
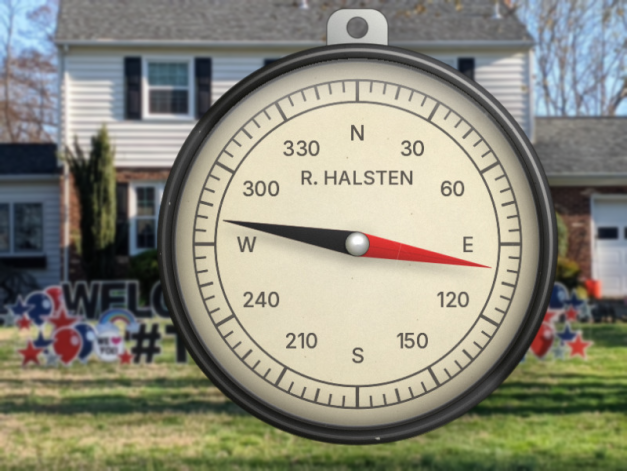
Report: 100 °
